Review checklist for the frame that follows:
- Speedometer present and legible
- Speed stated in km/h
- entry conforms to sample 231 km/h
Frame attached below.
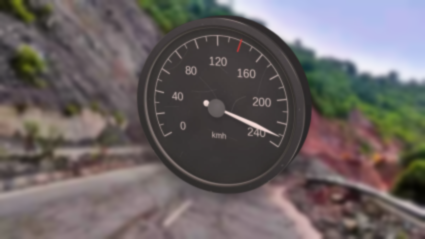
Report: 230 km/h
